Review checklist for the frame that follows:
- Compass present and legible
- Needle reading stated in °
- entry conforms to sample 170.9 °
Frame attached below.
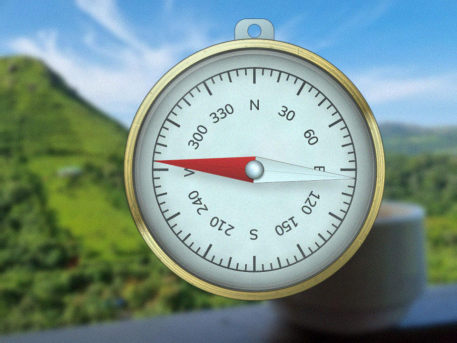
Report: 275 °
